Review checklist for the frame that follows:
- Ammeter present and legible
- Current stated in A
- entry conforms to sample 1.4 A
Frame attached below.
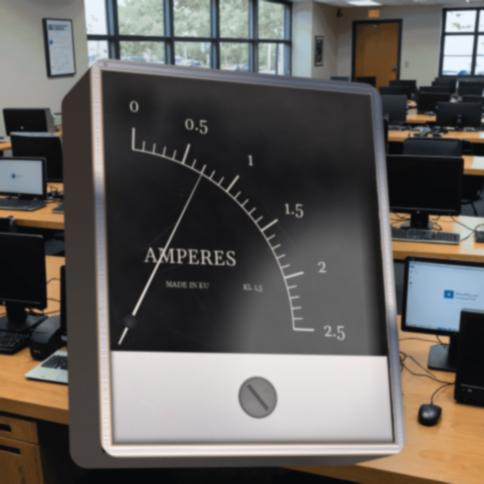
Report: 0.7 A
